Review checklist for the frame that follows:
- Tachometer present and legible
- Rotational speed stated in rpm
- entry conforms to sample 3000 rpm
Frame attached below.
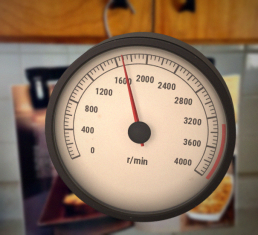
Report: 1700 rpm
